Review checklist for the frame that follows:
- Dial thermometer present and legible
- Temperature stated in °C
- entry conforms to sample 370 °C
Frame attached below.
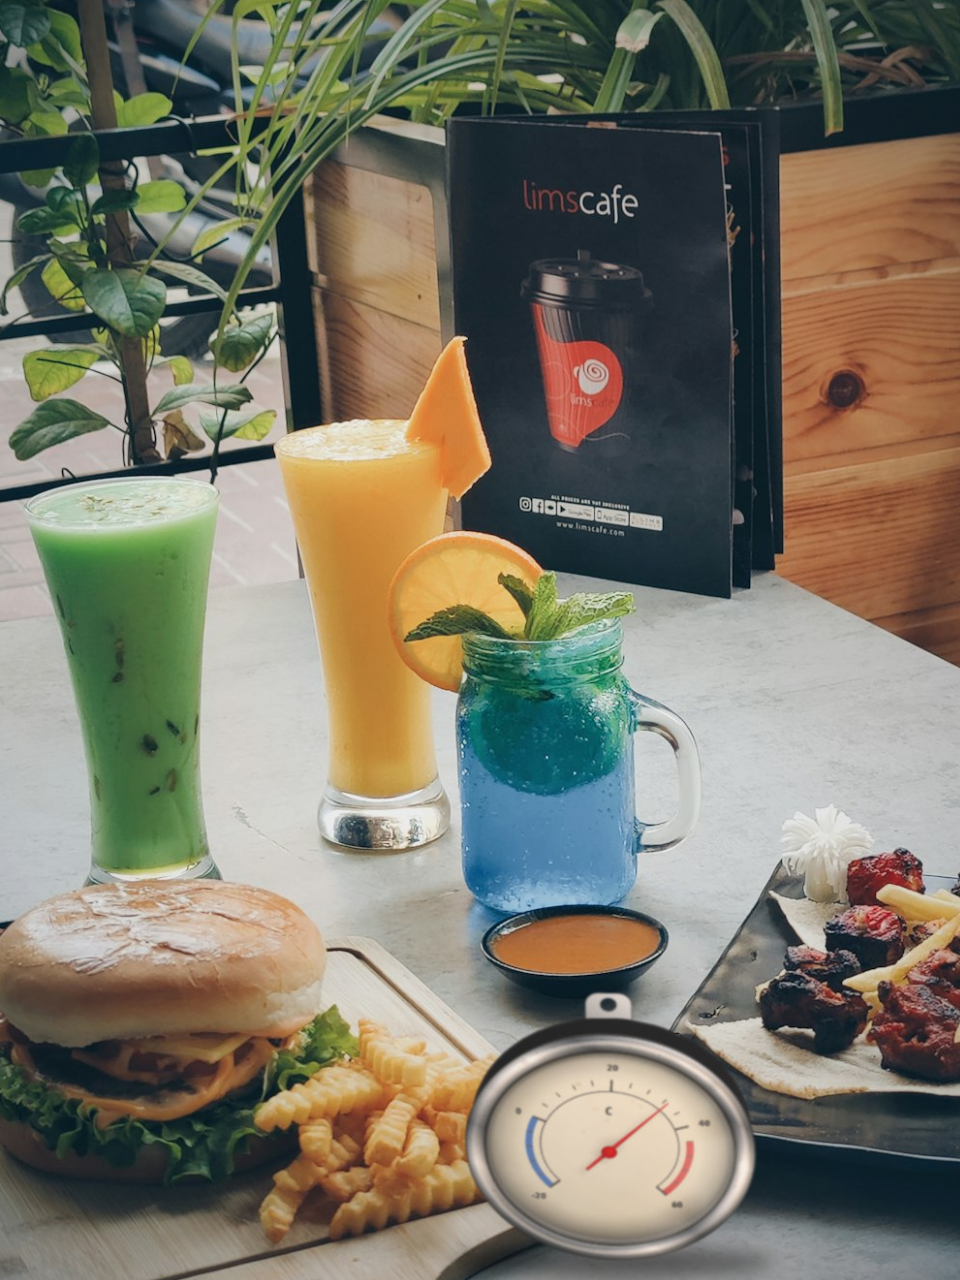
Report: 32 °C
